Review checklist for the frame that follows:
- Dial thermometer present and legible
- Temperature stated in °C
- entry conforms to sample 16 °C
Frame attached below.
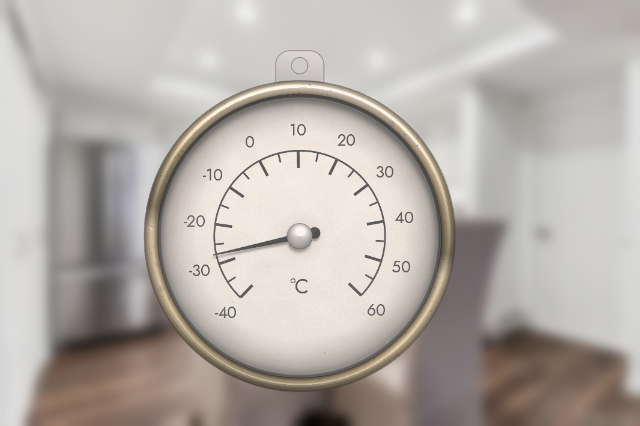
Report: -27.5 °C
